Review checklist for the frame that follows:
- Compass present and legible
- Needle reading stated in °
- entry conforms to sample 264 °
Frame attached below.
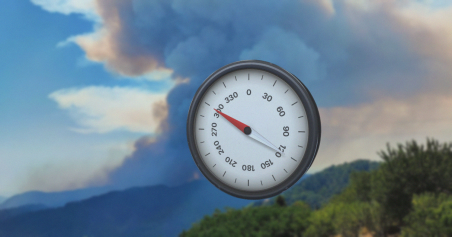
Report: 300 °
